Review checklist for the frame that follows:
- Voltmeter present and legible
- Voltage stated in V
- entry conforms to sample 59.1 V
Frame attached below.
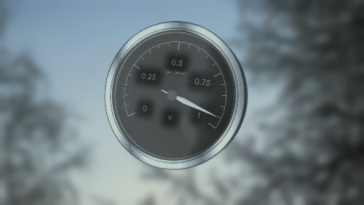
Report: 0.95 V
